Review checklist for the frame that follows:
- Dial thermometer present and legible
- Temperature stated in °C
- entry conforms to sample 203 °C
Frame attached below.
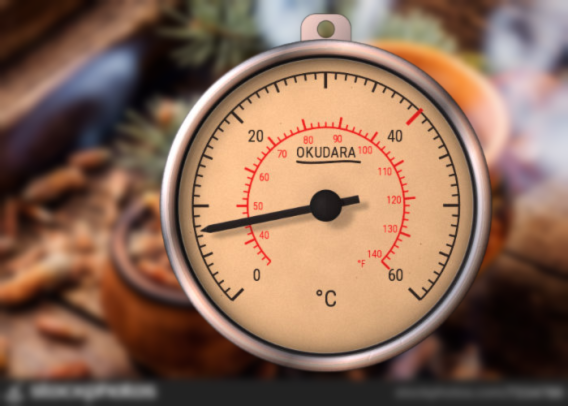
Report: 7.5 °C
